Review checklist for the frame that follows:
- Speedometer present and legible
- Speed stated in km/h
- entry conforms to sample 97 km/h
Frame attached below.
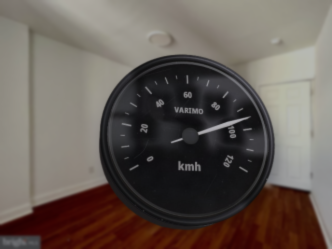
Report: 95 km/h
